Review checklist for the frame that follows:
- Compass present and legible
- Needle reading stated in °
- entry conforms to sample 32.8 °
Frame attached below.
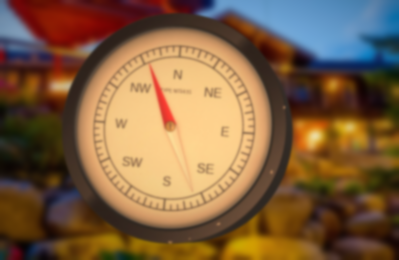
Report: 335 °
